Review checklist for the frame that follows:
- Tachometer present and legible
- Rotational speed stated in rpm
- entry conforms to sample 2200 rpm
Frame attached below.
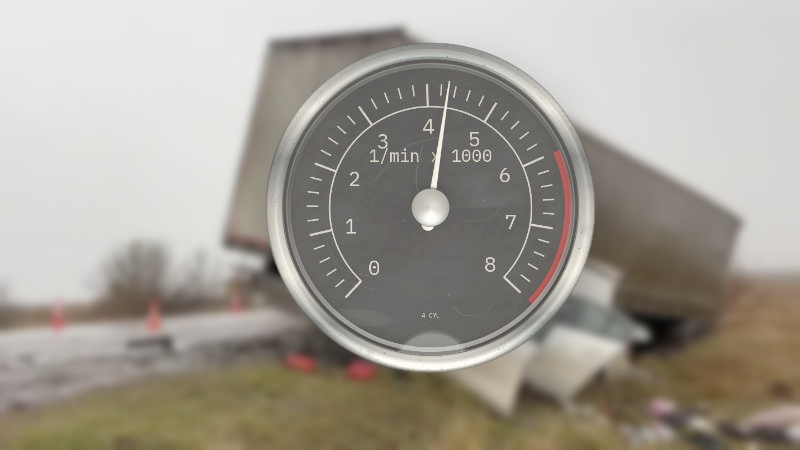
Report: 4300 rpm
